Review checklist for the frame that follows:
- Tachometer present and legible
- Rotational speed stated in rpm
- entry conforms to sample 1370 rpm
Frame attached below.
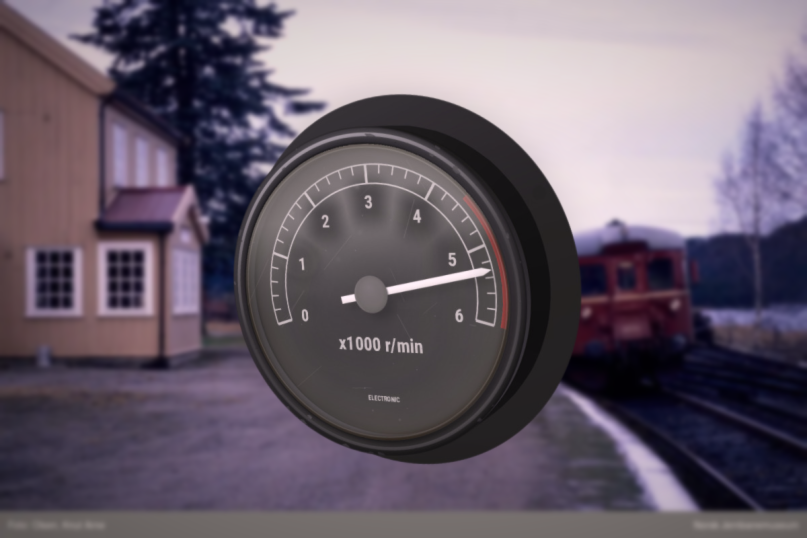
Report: 5300 rpm
